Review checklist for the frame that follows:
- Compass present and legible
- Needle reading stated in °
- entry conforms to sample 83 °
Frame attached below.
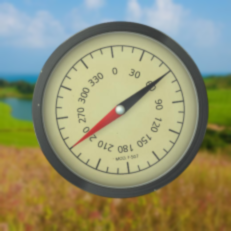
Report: 240 °
